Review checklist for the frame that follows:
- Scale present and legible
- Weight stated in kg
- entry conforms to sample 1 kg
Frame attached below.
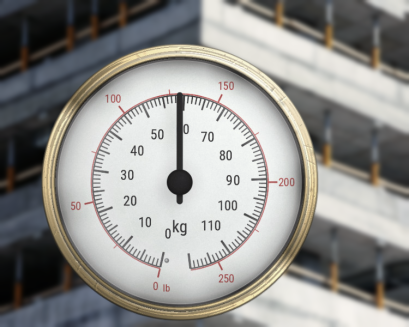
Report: 59 kg
